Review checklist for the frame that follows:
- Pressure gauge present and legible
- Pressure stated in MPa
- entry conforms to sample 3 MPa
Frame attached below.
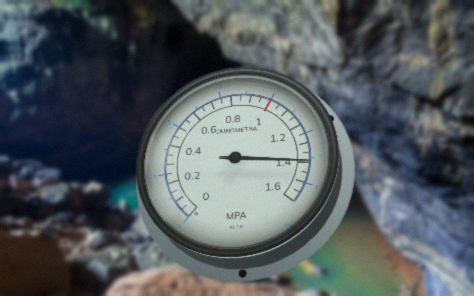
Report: 1.4 MPa
